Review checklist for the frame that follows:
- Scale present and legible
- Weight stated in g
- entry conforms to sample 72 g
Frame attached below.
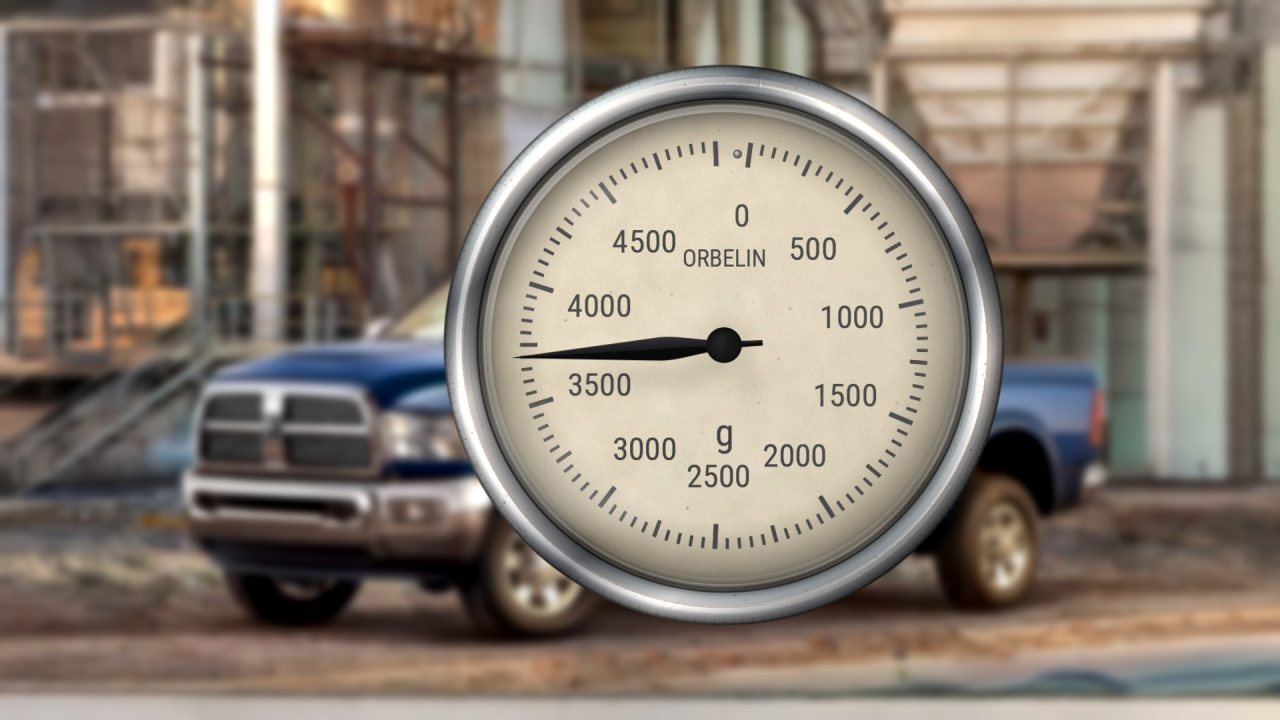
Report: 3700 g
